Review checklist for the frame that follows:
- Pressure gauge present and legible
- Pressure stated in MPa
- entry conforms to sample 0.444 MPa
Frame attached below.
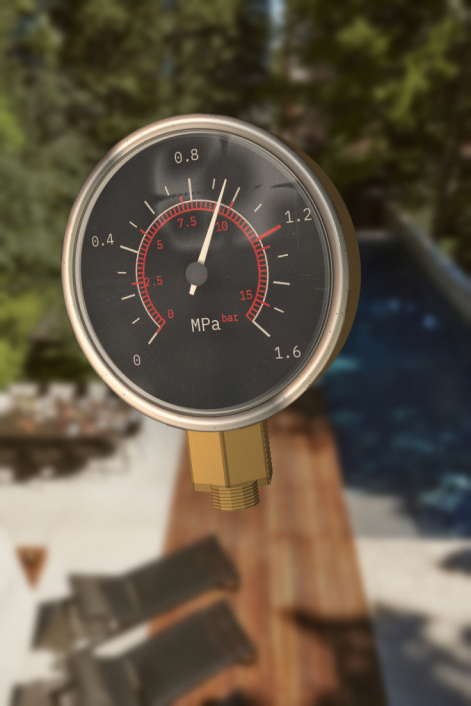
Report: 0.95 MPa
